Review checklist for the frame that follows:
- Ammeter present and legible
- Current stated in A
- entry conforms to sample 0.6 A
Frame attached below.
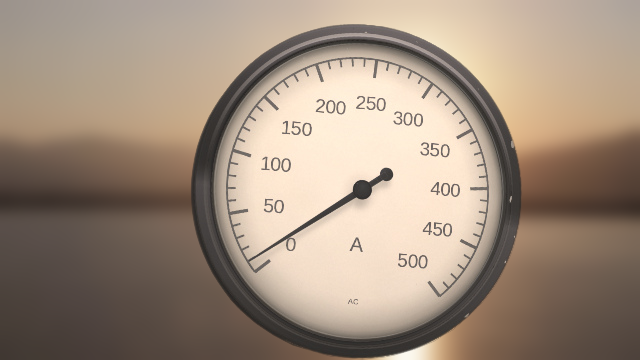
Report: 10 A
